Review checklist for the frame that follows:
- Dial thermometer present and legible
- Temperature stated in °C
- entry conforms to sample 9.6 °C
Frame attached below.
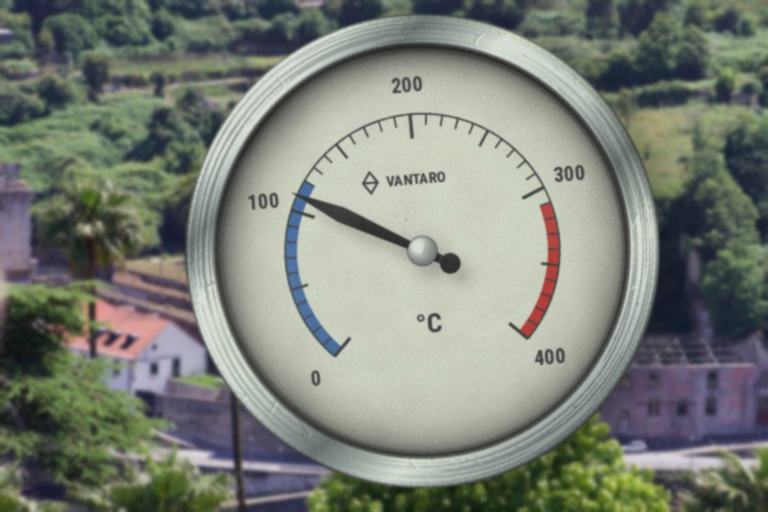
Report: 110 °C
